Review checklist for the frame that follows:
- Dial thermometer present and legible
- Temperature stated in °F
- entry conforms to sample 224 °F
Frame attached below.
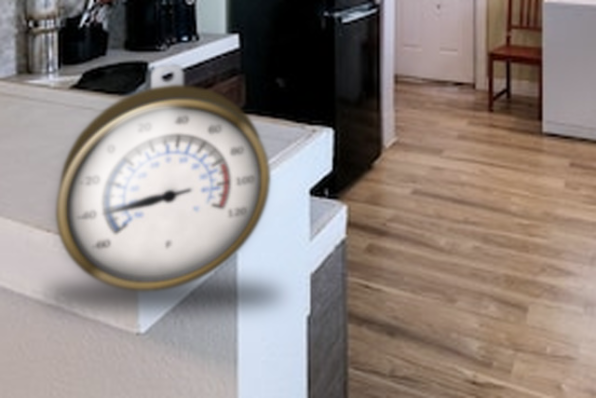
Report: -40 °F
